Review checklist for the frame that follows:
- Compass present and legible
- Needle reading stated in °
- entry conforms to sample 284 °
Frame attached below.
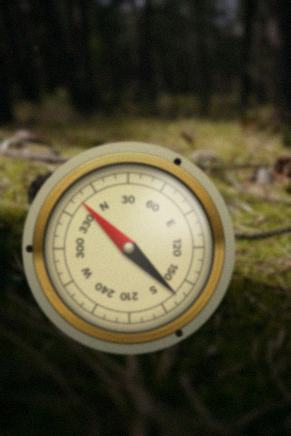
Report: 345 °
